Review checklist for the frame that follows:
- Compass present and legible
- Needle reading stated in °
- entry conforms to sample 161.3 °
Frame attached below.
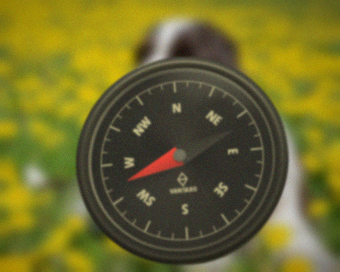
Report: 250 °
